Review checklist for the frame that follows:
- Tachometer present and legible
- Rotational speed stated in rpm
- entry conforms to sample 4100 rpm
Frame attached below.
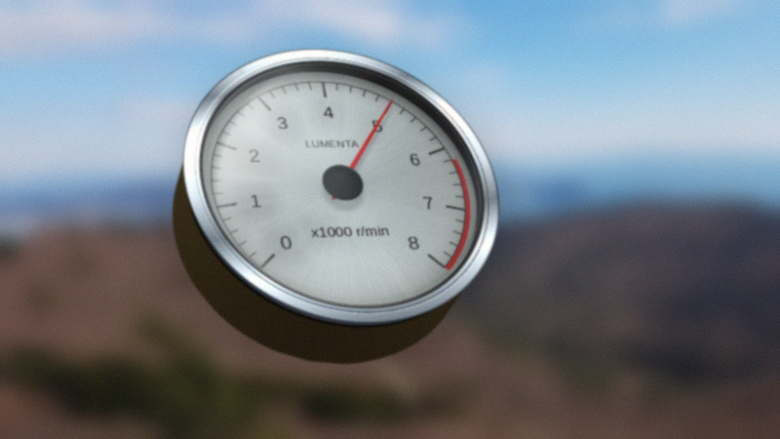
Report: 5000 rpm
